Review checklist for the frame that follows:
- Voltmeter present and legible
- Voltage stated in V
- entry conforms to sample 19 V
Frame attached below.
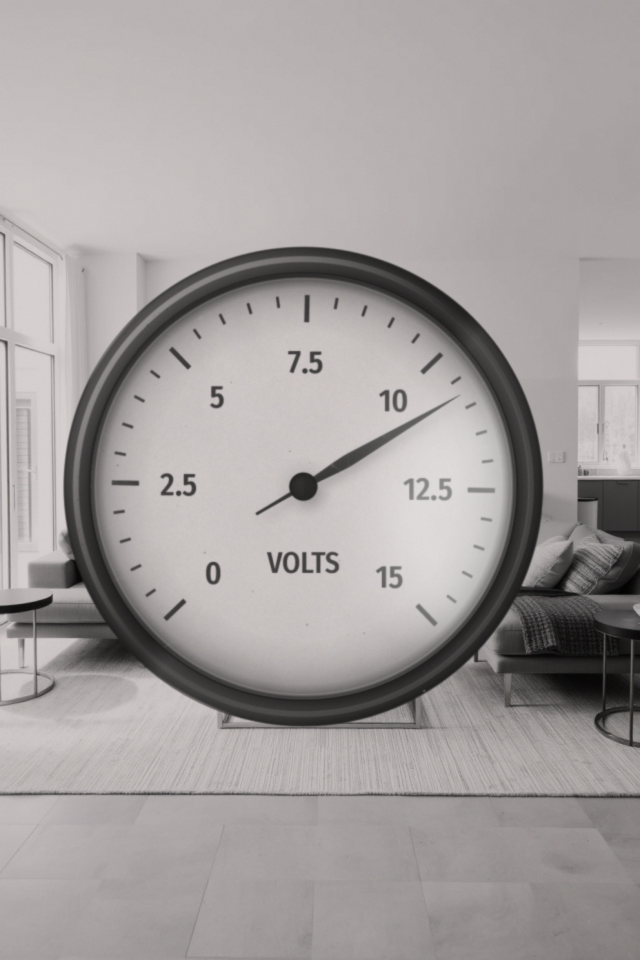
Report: 10.75 V
